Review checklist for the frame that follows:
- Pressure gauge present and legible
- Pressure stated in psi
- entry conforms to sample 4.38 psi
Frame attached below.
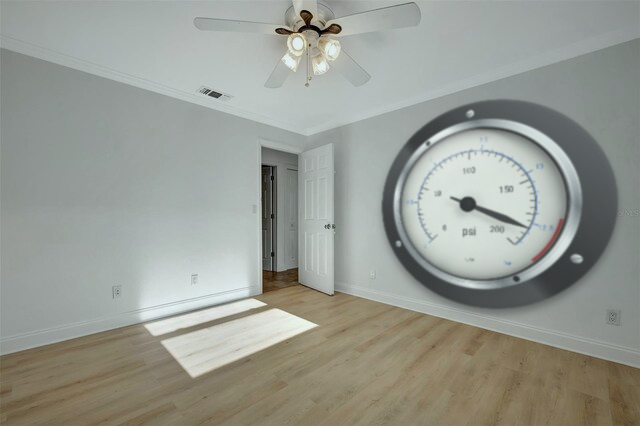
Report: 185 psi
